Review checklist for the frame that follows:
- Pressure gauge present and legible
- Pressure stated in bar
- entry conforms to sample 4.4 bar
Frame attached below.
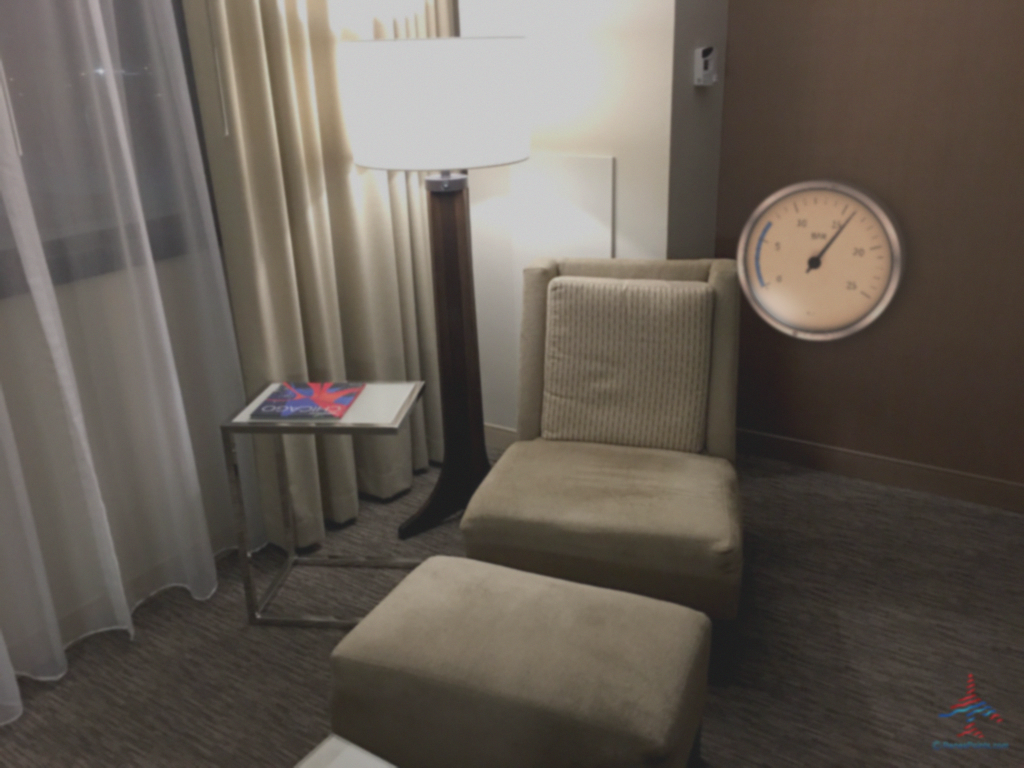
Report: 16 bar
